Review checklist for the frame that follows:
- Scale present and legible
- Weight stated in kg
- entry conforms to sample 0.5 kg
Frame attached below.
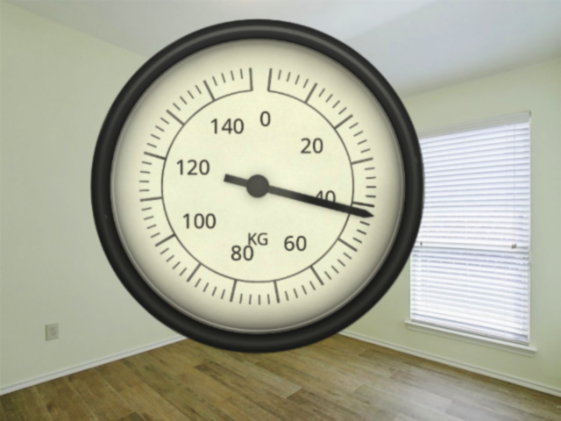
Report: 42 kg
